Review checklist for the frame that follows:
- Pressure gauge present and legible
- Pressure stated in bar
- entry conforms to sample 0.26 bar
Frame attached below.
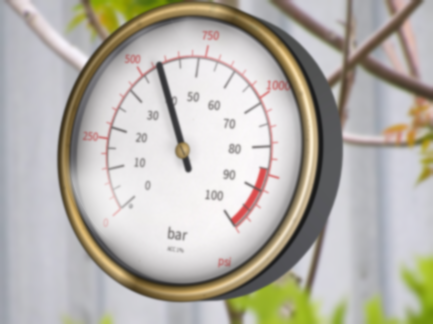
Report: 40 bar
